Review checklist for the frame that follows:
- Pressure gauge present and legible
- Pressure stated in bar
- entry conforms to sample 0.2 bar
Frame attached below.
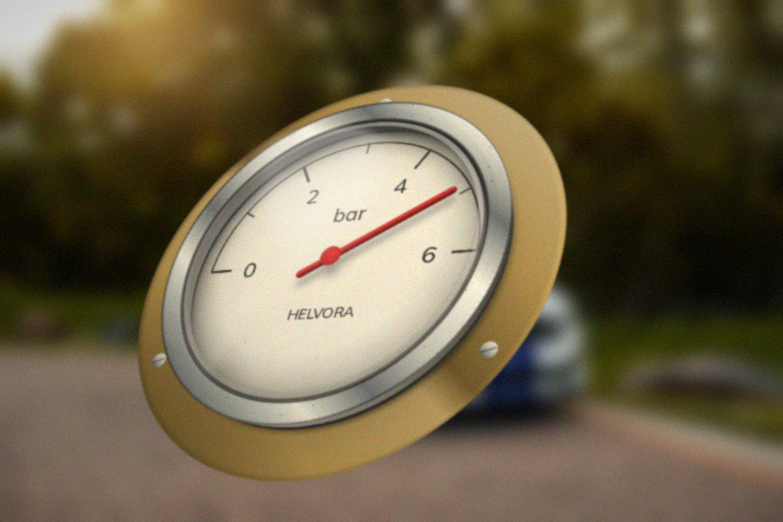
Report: 5 bar
